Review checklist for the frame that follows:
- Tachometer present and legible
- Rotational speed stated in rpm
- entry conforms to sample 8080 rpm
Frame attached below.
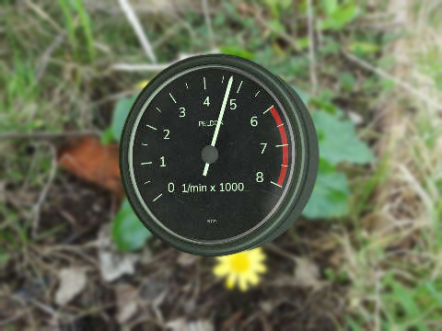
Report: 4750 rpm
